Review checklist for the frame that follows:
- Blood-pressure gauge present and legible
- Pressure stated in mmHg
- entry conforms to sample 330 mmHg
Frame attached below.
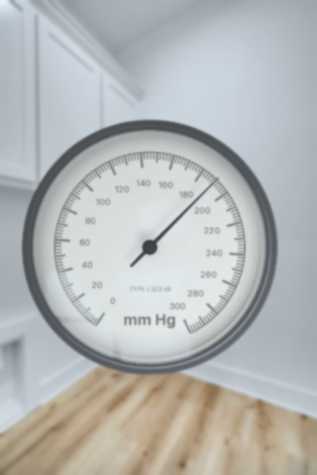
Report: 190 mmHg
